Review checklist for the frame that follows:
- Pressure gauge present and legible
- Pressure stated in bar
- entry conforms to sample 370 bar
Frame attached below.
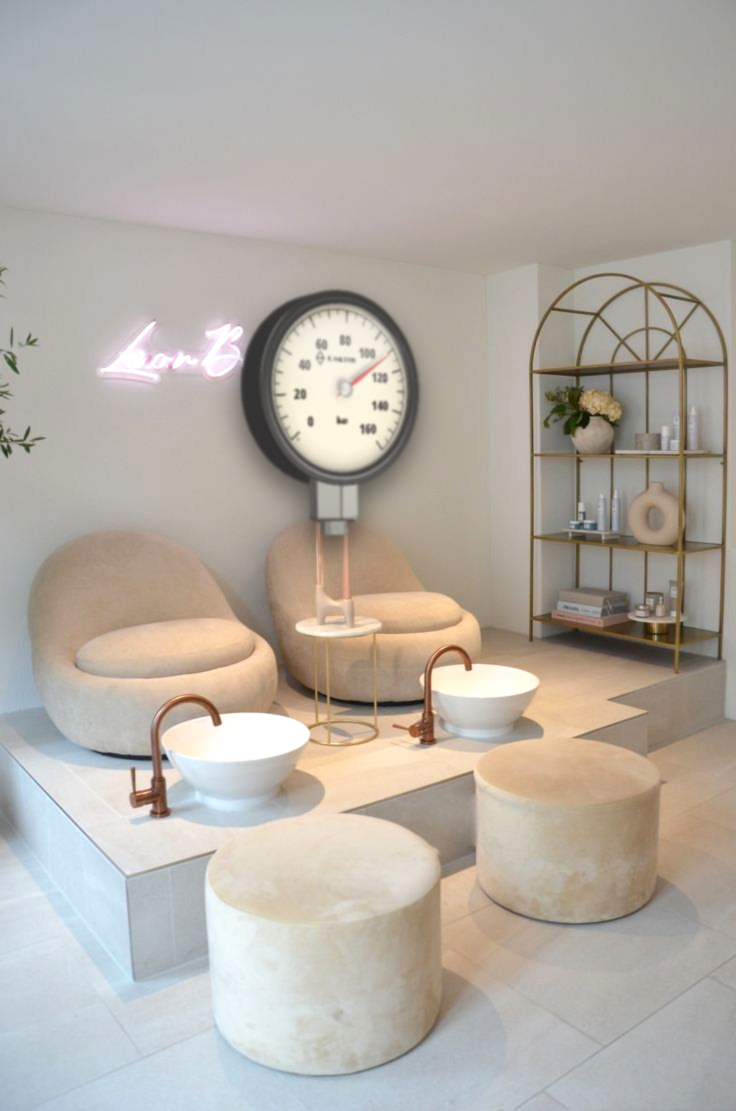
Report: 110 bar
